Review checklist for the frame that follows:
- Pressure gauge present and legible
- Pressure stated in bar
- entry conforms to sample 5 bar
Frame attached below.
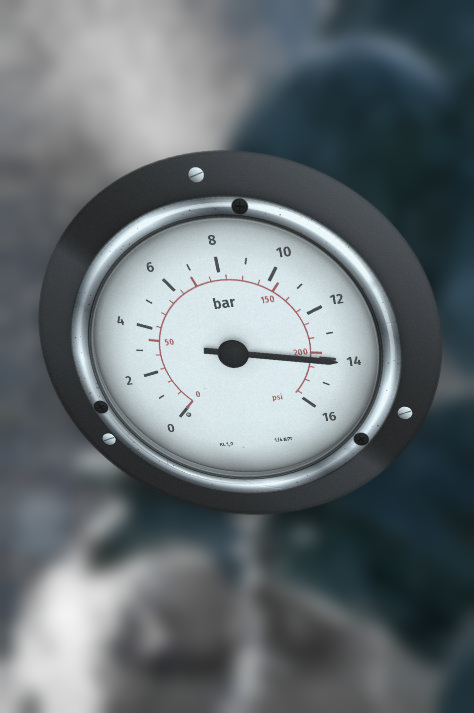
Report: 14 bar
